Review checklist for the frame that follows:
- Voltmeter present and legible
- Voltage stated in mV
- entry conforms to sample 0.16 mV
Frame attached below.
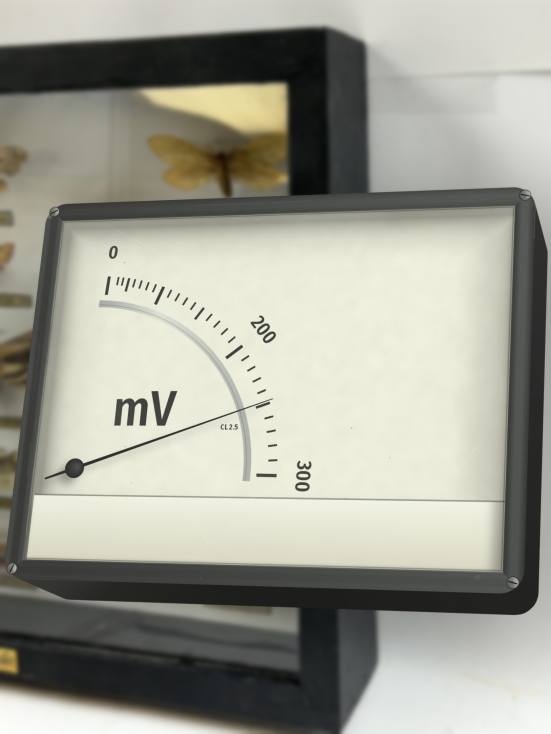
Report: 250 mV
